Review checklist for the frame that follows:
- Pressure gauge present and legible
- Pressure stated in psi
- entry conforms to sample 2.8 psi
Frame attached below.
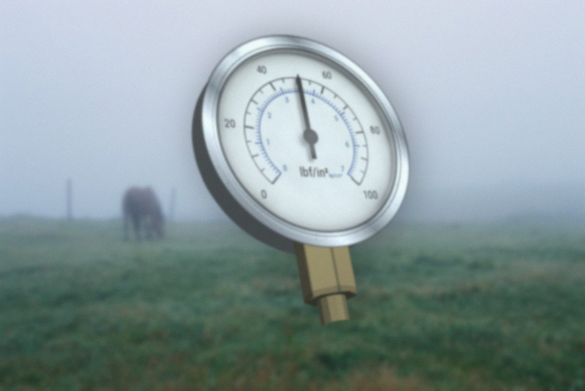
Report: 50 psi
